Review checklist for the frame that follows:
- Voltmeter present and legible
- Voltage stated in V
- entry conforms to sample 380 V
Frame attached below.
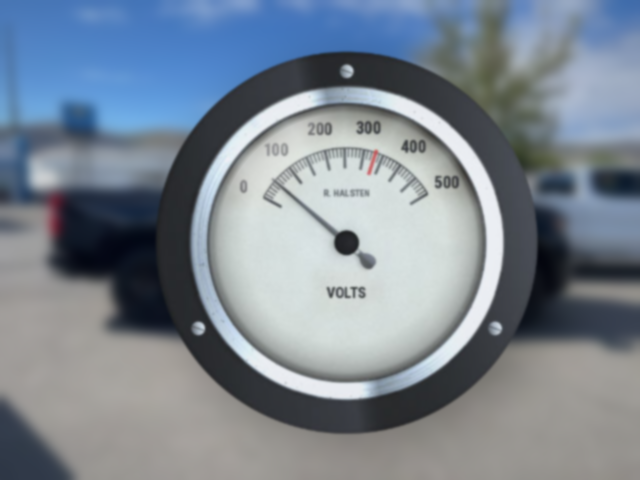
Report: 50 V
